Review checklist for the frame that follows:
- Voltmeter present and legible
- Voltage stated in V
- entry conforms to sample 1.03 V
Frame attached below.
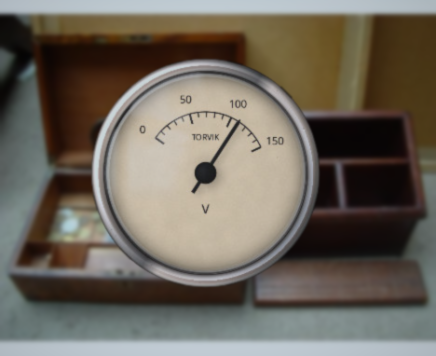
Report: 110 V
